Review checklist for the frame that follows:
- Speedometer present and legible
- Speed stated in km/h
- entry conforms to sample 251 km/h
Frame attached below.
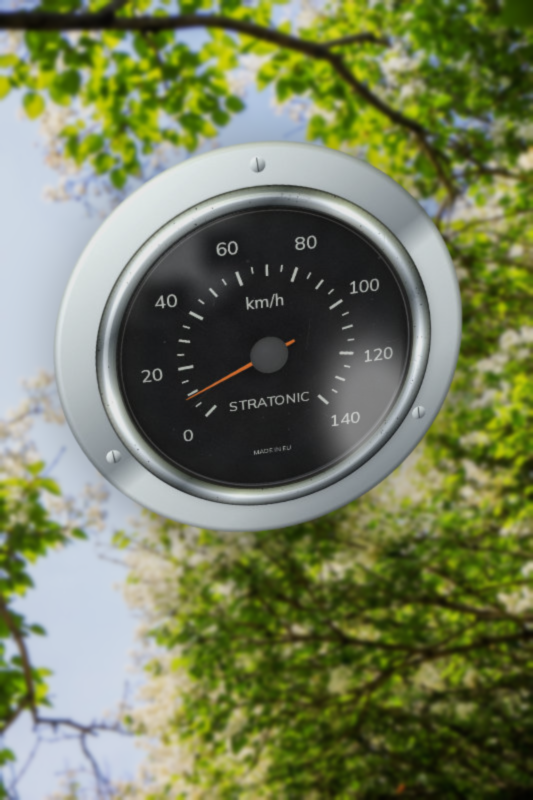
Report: 10 km/h
